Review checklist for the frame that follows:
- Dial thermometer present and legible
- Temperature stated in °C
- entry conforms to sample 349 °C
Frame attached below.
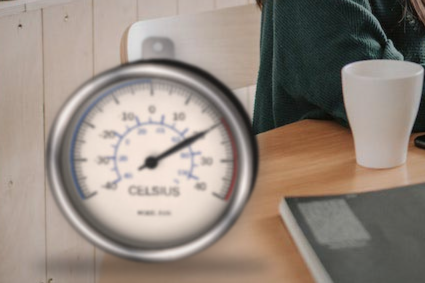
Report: 20 °C
